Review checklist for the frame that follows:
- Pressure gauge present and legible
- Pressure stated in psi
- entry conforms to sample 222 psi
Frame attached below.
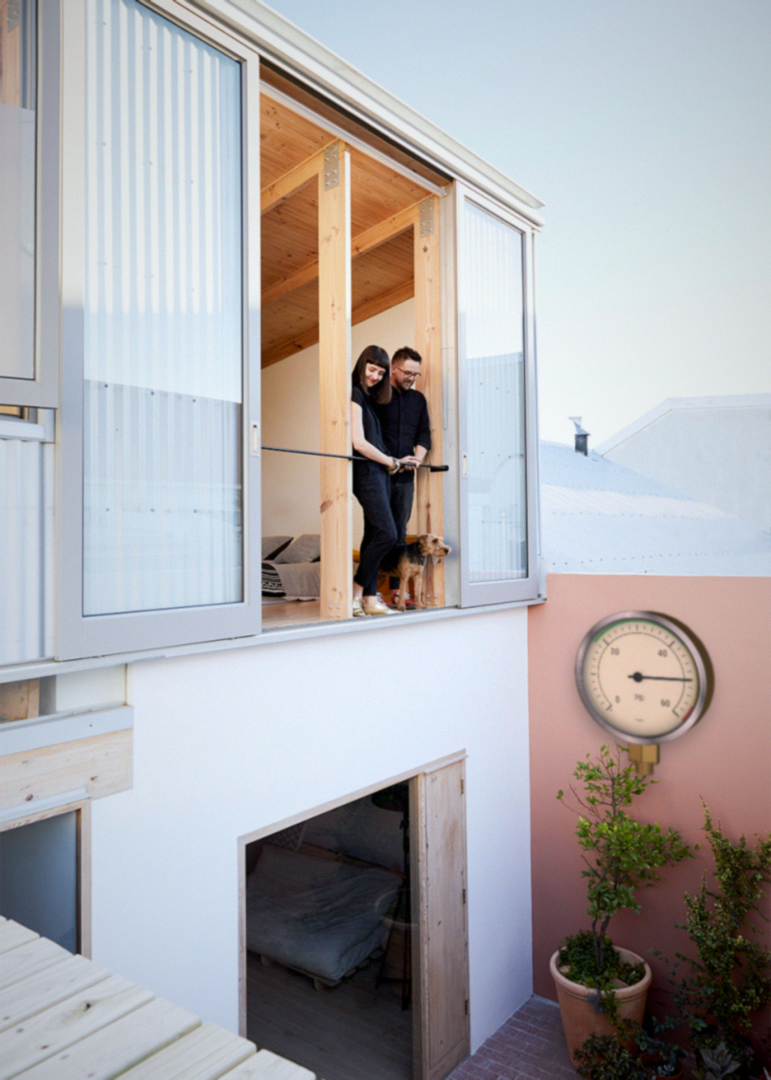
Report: 50 psi
